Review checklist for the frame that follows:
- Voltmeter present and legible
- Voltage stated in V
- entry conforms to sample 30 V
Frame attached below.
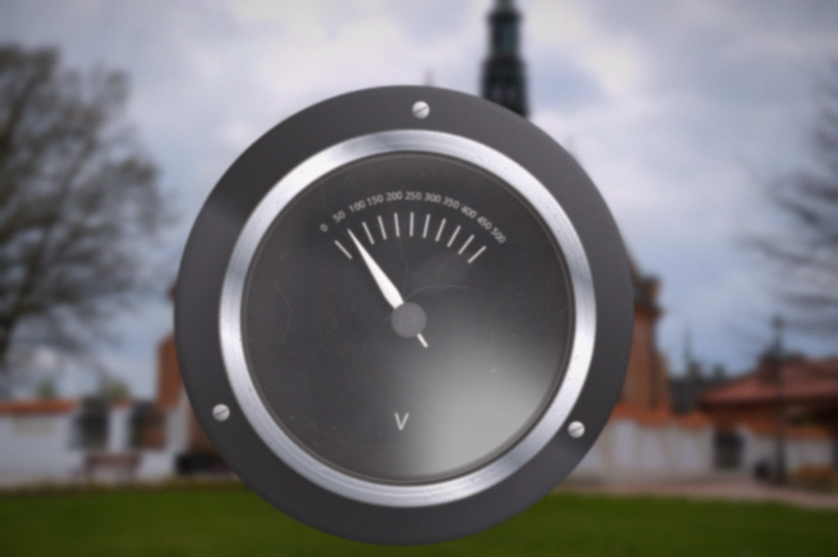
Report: 50 V
